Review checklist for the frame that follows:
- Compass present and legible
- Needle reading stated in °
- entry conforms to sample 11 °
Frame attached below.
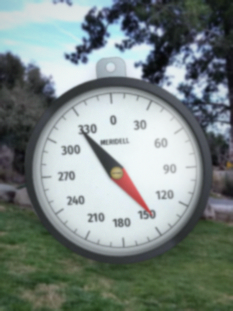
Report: 145 °
